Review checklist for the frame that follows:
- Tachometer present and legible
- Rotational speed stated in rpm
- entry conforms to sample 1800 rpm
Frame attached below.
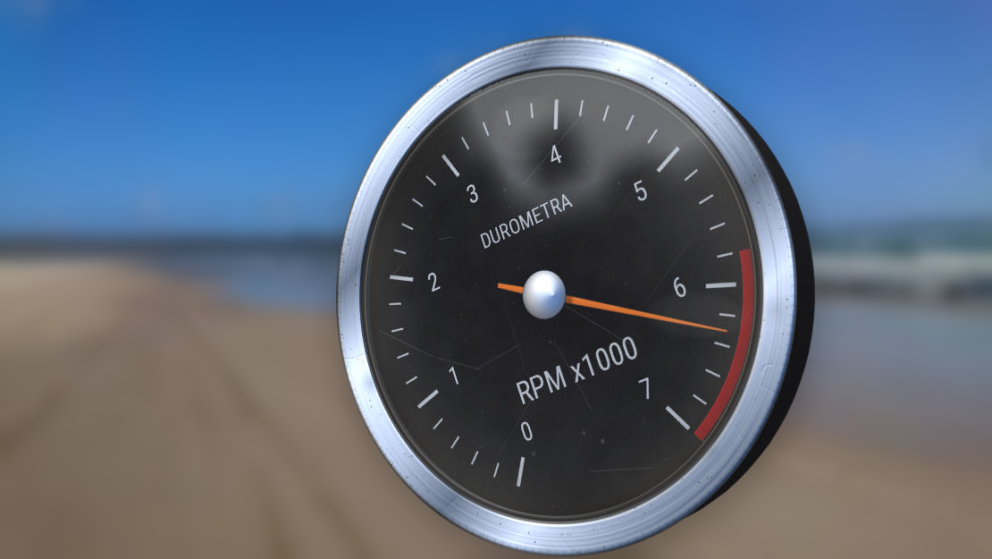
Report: 6300 rpm
